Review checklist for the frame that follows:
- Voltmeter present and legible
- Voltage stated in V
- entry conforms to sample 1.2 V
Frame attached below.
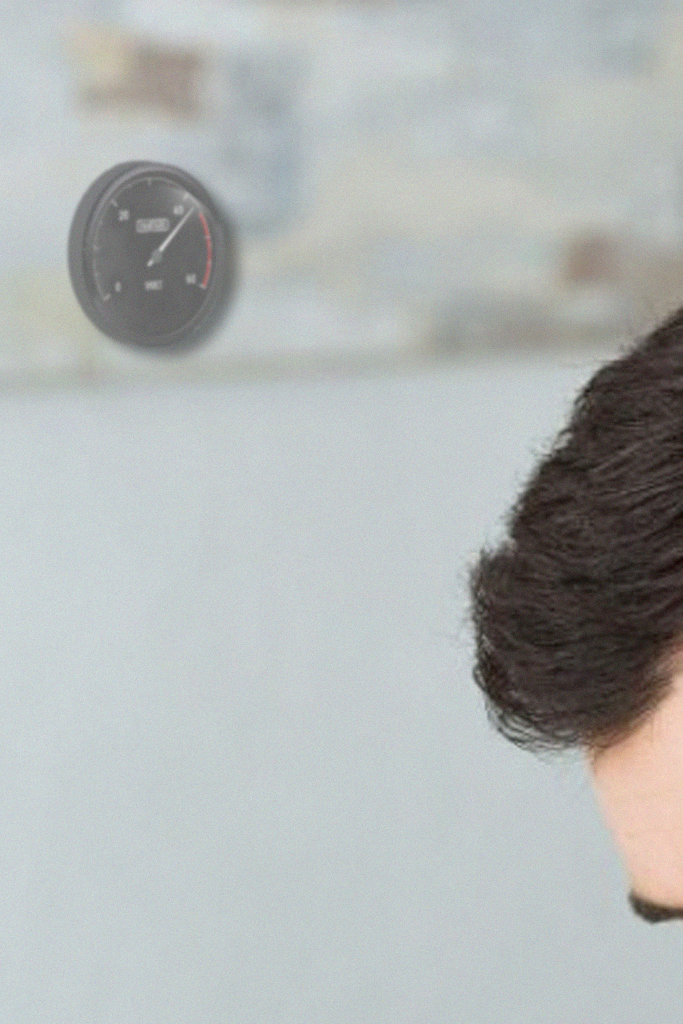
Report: 42.5 V
